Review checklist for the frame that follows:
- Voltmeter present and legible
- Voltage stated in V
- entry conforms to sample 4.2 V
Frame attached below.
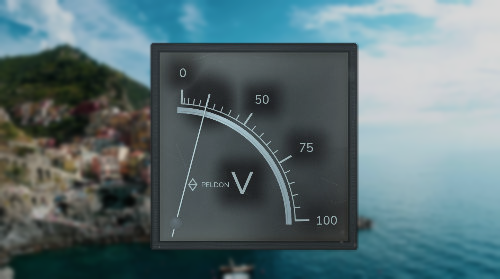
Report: 25 V
